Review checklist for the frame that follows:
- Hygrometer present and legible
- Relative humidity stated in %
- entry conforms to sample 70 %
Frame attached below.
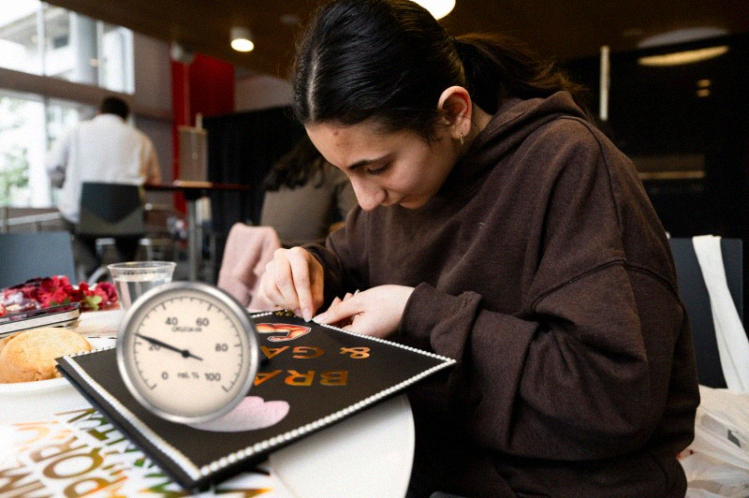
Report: 24 %
